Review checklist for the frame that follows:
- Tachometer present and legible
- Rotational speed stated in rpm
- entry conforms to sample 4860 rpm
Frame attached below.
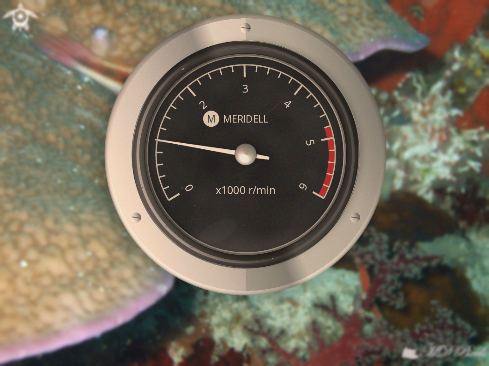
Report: 1000 rpm
